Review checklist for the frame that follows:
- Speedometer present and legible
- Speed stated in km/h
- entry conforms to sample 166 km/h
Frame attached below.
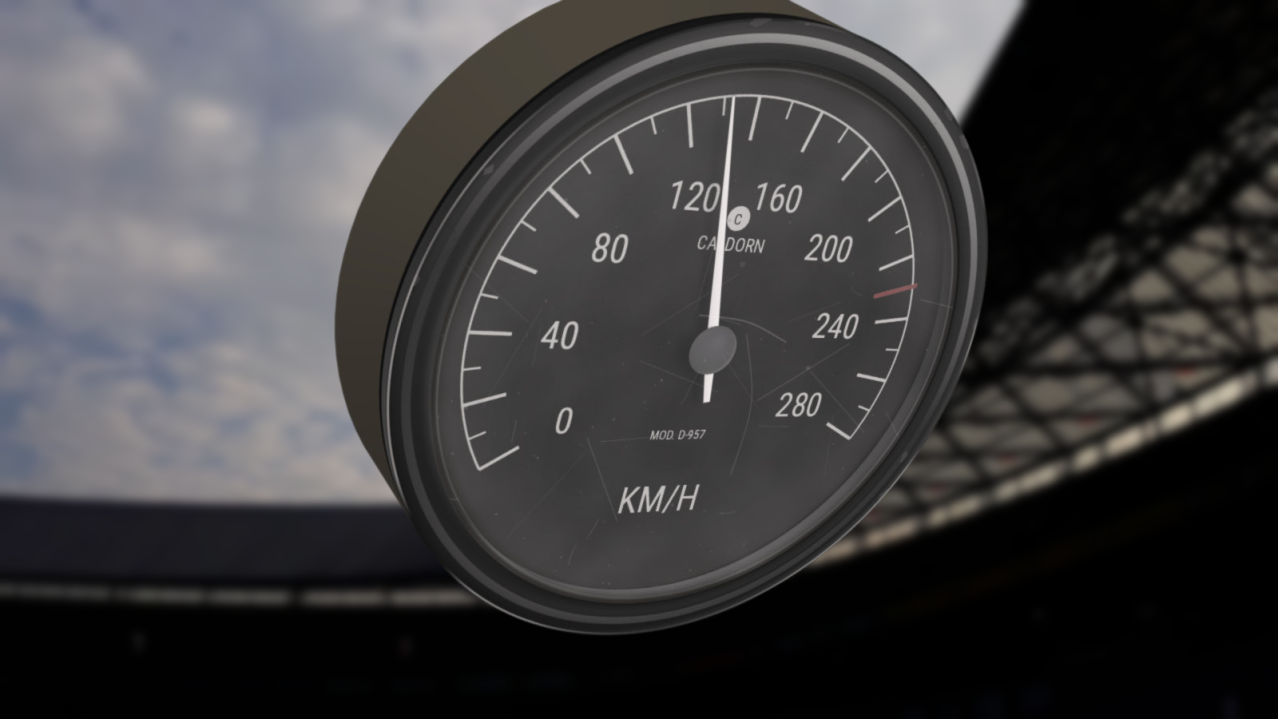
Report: 130 km/h
